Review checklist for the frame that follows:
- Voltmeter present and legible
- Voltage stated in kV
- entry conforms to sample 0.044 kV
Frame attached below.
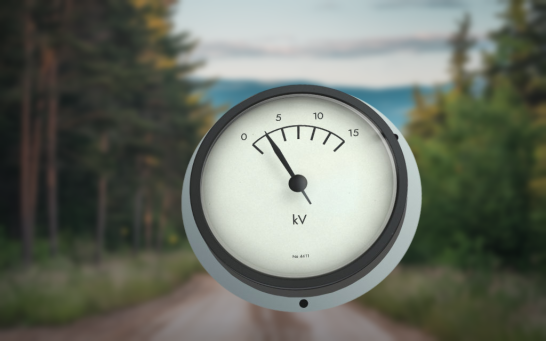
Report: 2.5 kV
